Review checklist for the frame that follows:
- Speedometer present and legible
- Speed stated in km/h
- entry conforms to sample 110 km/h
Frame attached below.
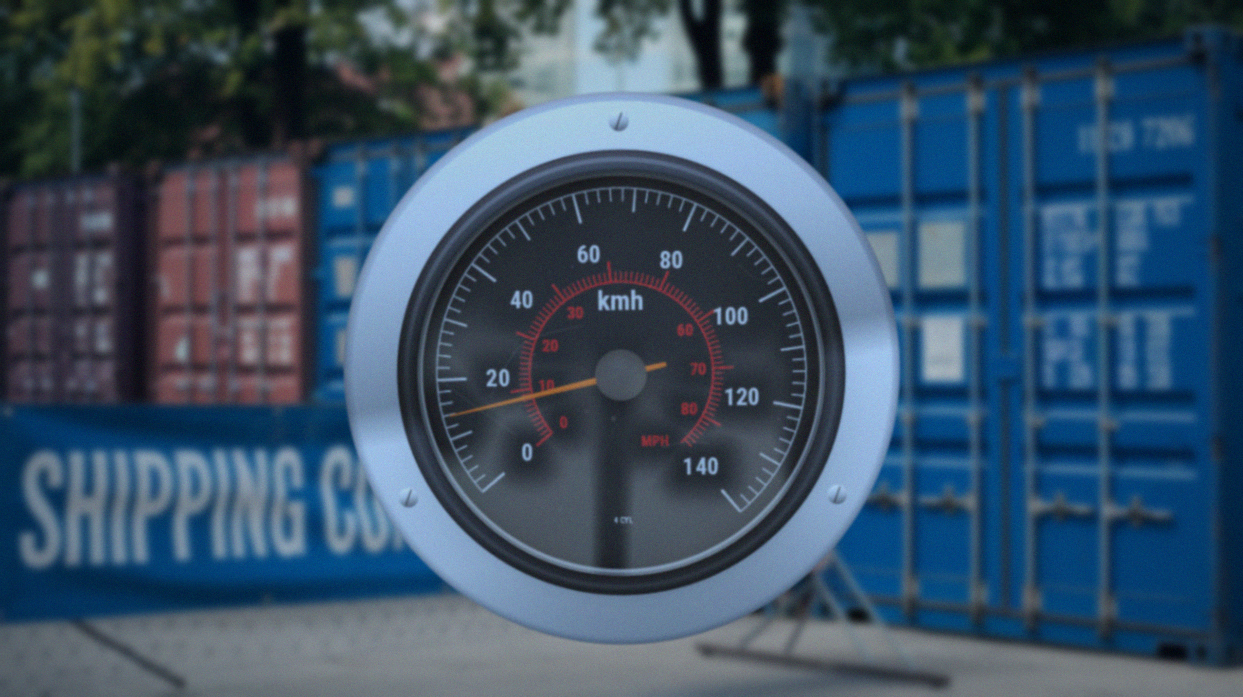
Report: 14 km/h
